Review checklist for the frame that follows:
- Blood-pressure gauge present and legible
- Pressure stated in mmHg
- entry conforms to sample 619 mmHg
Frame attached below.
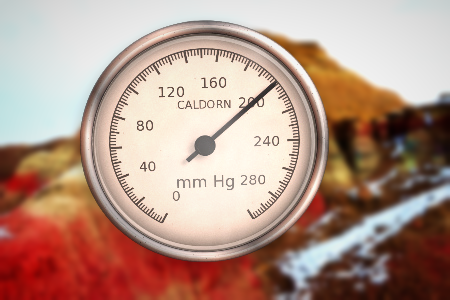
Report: 200 mmHg
